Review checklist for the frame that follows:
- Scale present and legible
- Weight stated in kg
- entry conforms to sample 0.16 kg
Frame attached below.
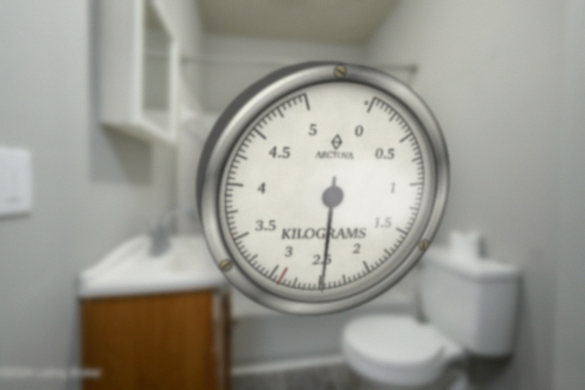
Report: 2.5 kg
